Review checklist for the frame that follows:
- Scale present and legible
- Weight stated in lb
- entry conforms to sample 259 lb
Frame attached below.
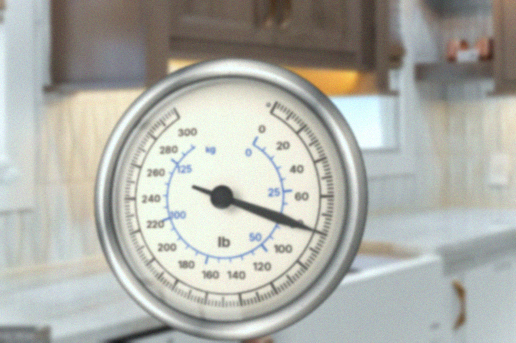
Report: 80 lb
